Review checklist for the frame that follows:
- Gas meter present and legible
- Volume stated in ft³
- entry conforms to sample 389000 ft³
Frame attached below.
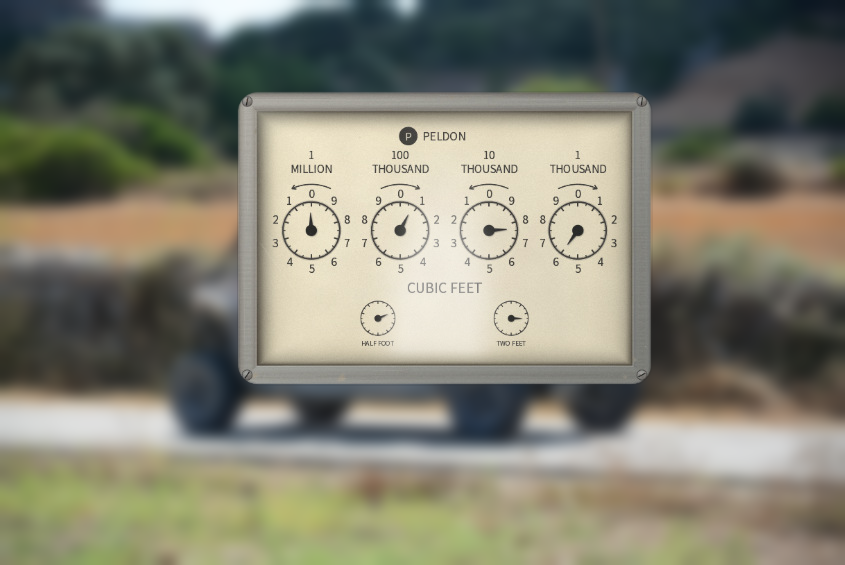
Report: 7600 ft³
